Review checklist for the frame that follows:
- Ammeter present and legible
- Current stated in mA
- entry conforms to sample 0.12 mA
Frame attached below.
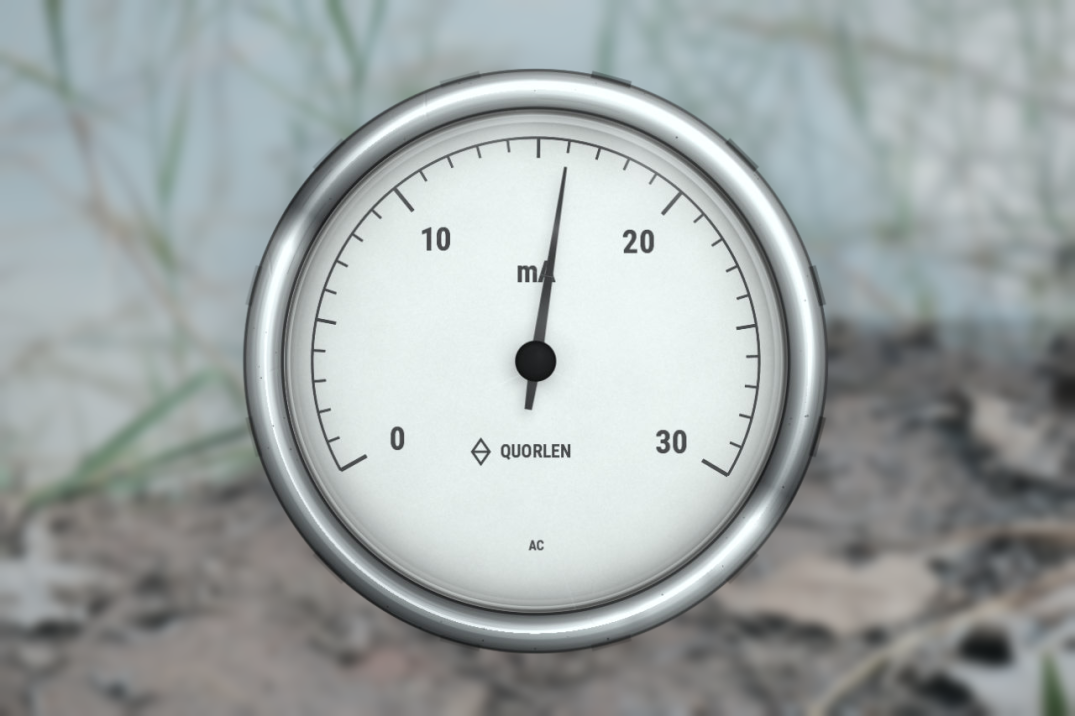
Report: 16 mA
